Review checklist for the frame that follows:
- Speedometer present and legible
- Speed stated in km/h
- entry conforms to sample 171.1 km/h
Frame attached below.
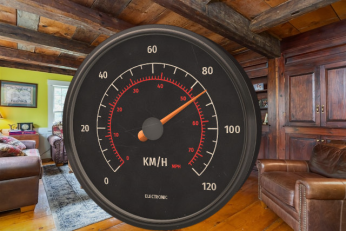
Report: 85 km/h
